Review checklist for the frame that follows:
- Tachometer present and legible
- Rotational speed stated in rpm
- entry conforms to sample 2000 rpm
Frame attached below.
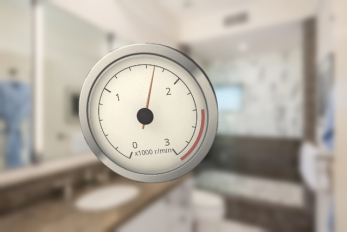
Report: 1700 rpm
